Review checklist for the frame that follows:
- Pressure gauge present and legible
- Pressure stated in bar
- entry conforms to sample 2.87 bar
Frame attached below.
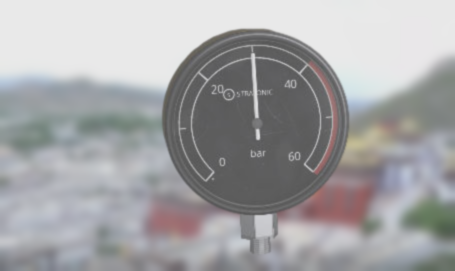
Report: 30 bar
